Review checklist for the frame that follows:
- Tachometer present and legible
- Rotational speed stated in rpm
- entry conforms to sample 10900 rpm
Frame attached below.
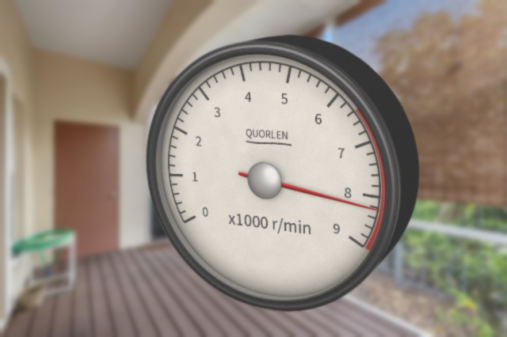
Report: 8200 rpm
